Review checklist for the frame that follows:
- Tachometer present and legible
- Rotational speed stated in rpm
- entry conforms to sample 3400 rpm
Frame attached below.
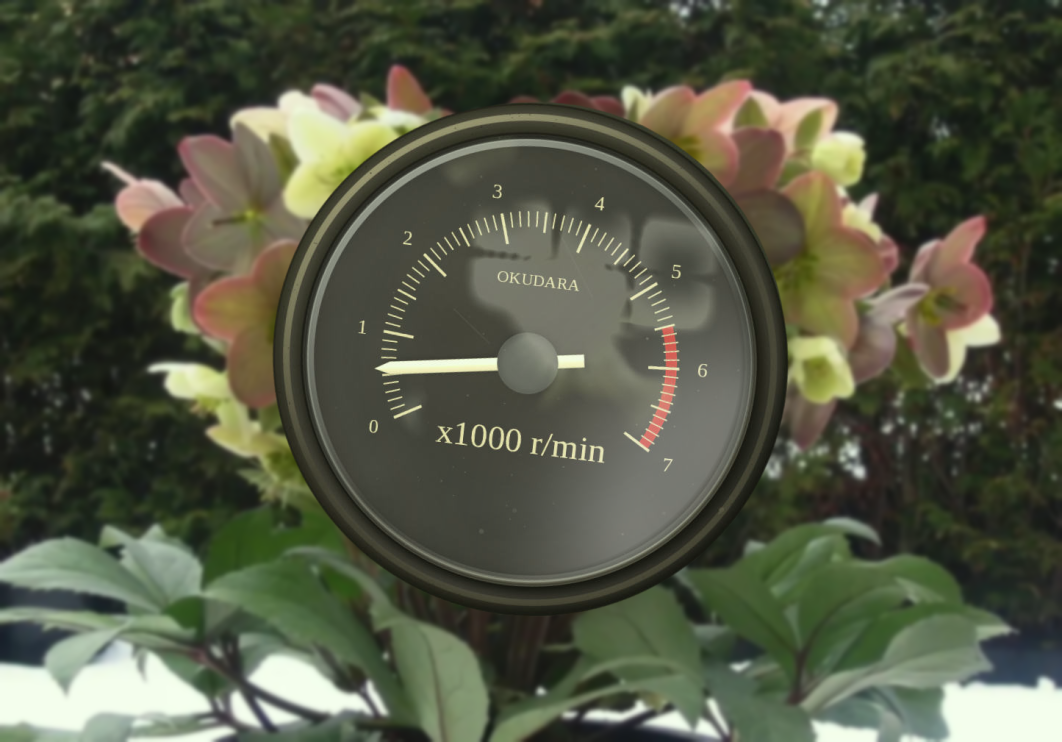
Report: 600 rpm
